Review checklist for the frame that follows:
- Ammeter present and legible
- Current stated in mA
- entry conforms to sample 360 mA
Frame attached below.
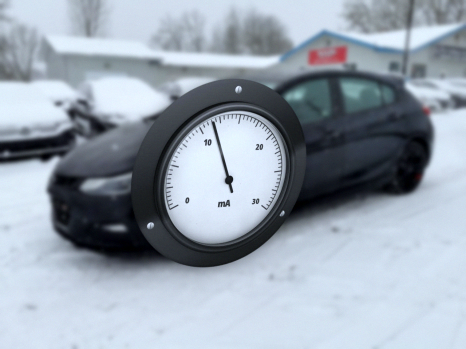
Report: 11.5 mA
